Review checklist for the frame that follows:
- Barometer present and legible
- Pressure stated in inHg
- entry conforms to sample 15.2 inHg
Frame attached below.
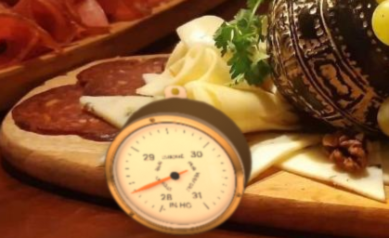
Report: 28.4 inHg
